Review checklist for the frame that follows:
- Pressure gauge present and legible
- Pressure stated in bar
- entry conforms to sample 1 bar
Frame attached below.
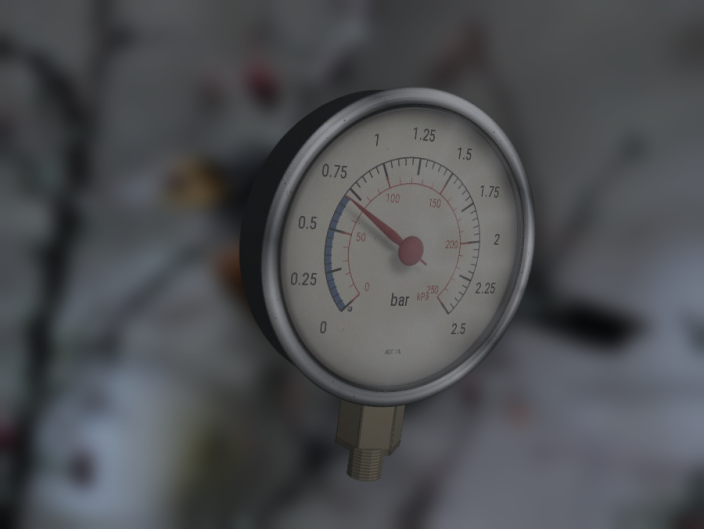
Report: 0.7 bar
